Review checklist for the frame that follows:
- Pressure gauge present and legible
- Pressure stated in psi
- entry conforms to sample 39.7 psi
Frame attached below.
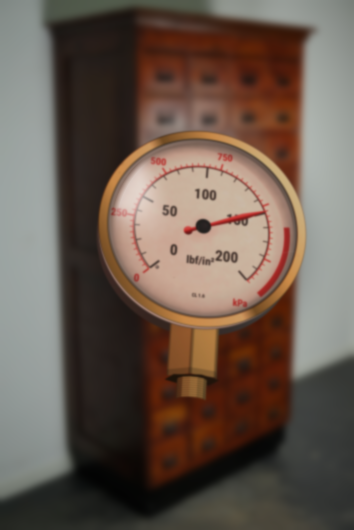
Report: 150 psi
